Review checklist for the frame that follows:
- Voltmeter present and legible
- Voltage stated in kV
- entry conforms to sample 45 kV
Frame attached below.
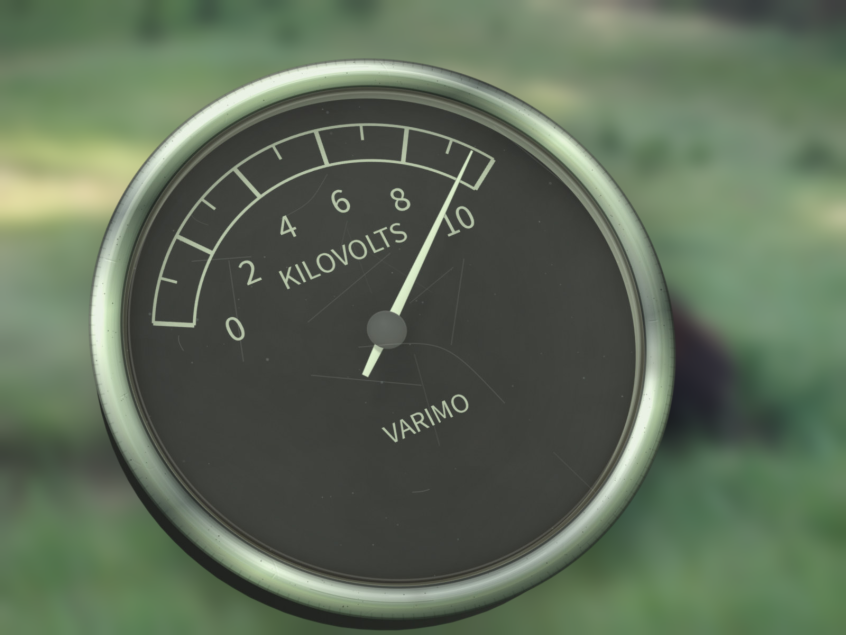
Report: 9.5 kV
